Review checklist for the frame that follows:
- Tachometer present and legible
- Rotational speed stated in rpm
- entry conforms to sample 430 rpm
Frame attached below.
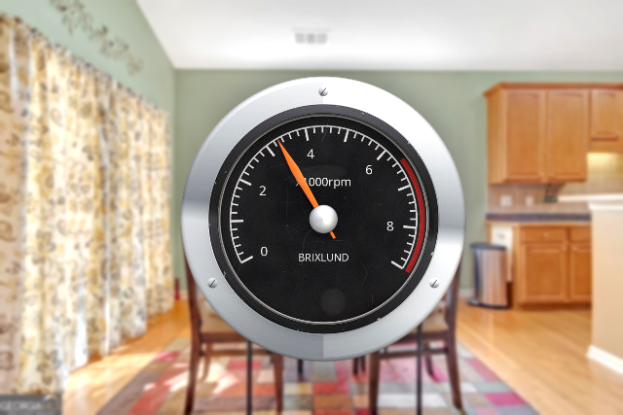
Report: 3300 rpm
